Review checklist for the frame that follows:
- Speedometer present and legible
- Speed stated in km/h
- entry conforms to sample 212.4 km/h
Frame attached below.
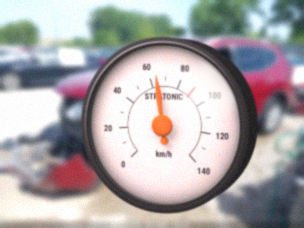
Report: 65 km/h
